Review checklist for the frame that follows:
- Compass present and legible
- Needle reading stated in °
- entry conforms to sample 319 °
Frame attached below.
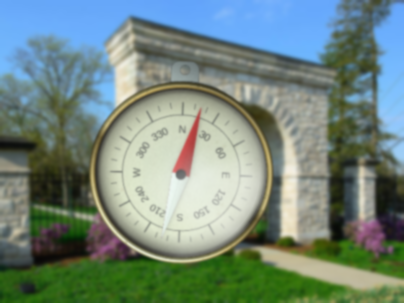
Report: 15 °
